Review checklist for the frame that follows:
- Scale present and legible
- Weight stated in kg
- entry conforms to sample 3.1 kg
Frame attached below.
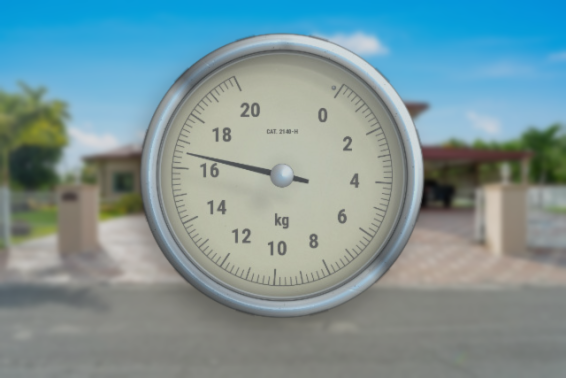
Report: 16.6 kg
